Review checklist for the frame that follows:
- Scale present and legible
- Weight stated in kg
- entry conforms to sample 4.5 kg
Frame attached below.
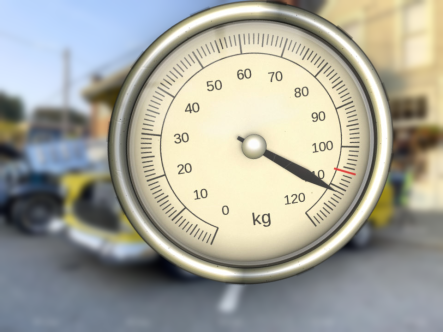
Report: 111 kg
